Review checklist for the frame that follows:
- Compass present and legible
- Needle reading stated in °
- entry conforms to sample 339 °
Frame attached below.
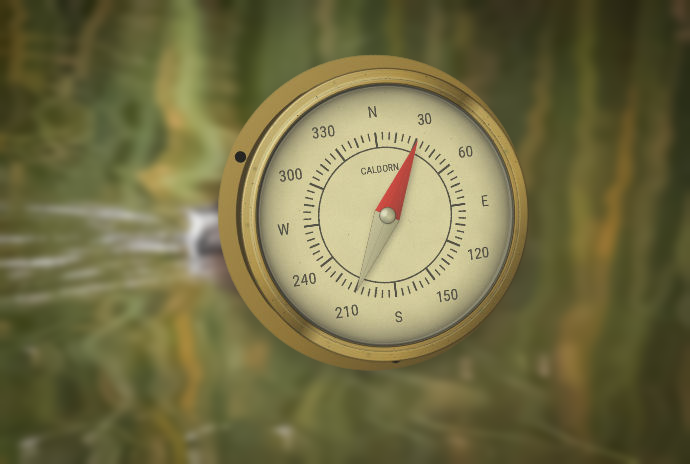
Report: 30 °
